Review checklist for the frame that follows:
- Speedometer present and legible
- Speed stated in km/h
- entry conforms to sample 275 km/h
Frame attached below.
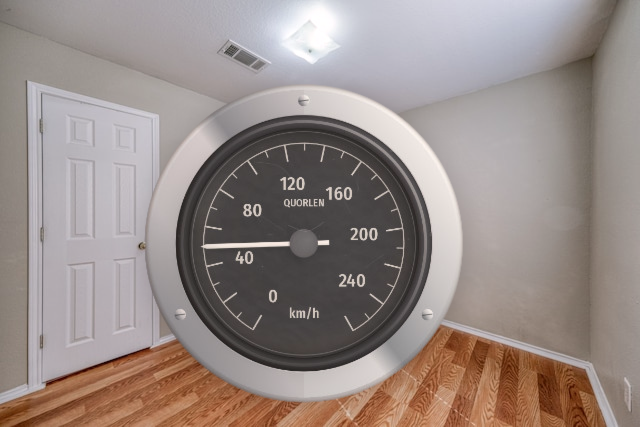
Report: 50 km/h
